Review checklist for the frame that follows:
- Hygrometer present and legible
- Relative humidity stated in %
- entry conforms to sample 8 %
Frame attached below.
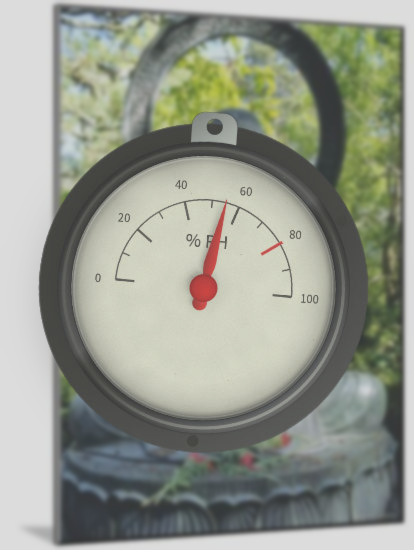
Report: 55 %
